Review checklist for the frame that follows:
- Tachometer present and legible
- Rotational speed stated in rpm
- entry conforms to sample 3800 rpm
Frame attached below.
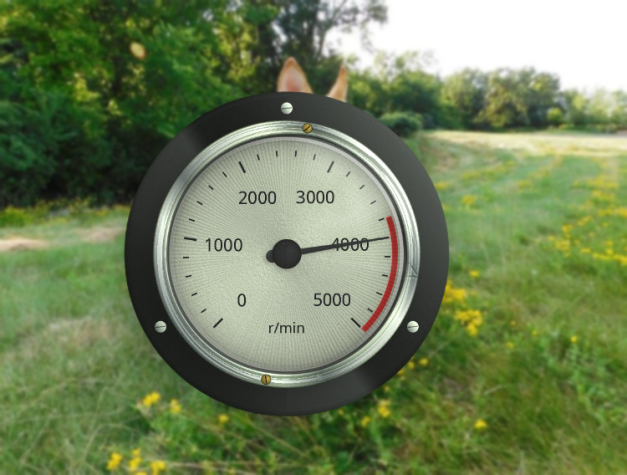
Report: 4000 rpm
